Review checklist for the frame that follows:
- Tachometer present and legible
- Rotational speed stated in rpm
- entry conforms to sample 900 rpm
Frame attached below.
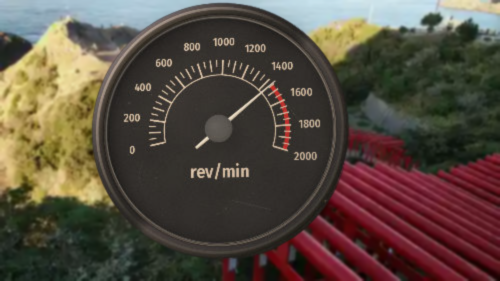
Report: 1450 rpm
